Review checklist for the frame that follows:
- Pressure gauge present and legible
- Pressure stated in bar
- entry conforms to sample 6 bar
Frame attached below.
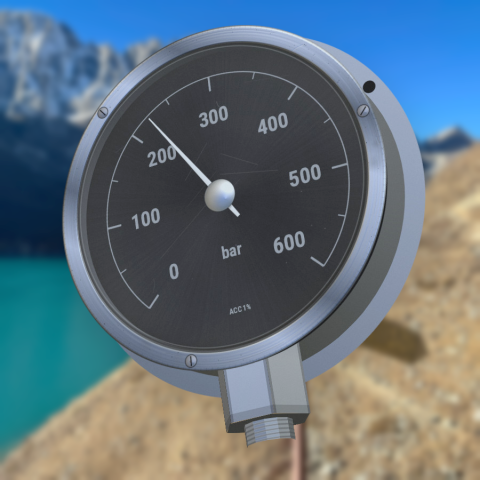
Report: 225 bar
